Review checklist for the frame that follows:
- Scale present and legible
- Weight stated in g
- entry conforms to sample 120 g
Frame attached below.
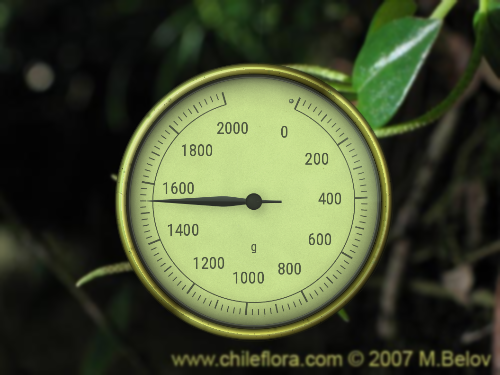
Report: 1540 g
